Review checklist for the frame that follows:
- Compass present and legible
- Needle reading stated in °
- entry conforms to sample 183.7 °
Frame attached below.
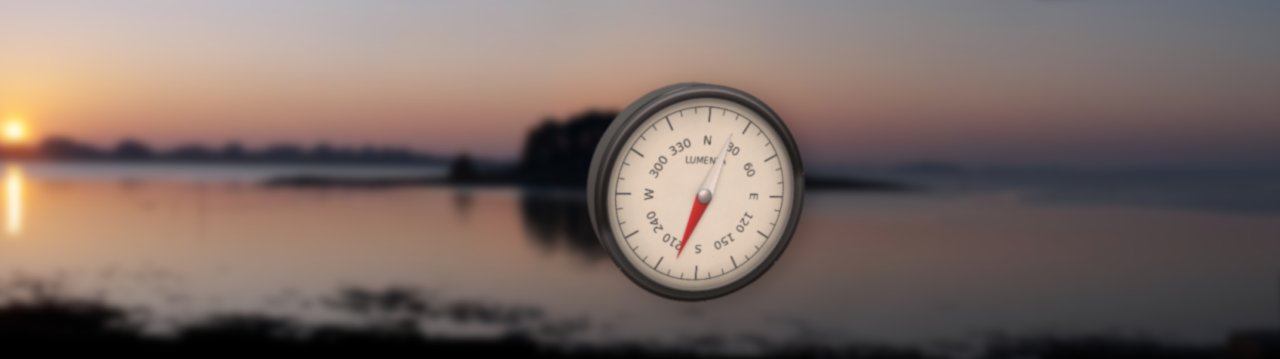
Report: 200 °
